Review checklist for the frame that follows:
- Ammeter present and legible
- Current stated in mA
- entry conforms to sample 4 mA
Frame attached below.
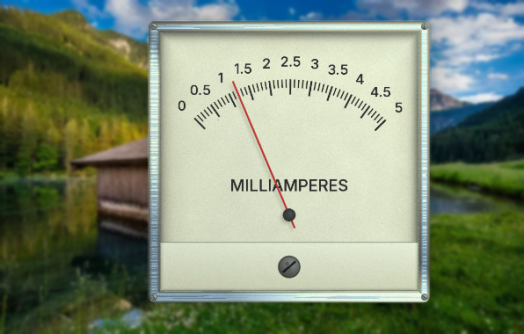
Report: 1.2 mA
